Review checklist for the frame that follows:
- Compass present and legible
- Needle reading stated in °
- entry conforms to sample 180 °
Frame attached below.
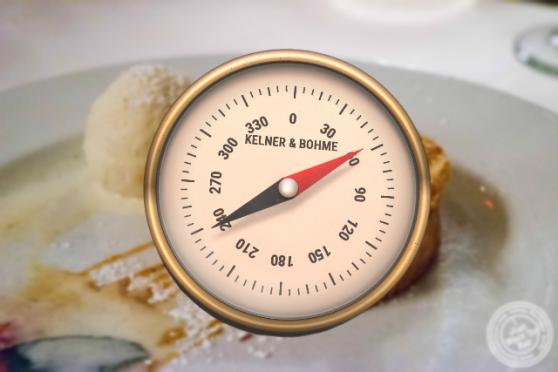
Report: 57.5 °
